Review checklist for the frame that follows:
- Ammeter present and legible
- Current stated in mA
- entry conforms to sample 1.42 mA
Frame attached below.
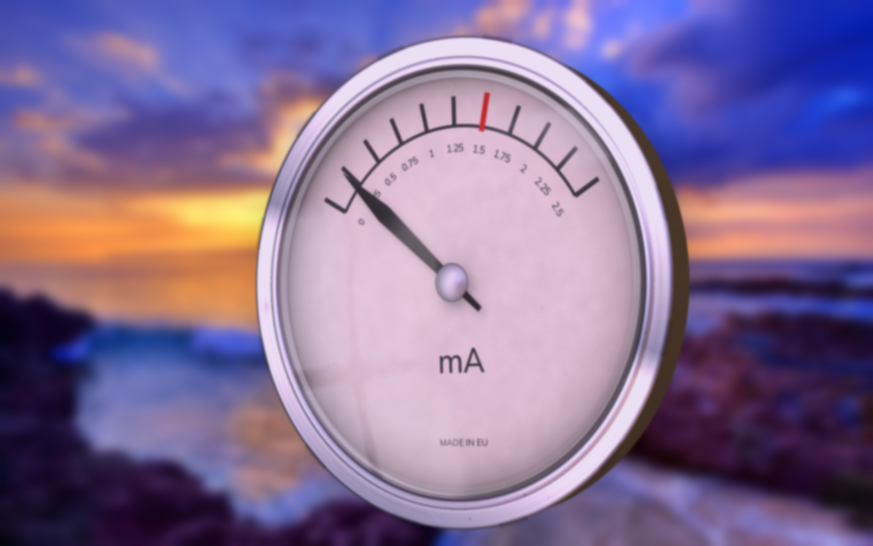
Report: 0.25 mA
